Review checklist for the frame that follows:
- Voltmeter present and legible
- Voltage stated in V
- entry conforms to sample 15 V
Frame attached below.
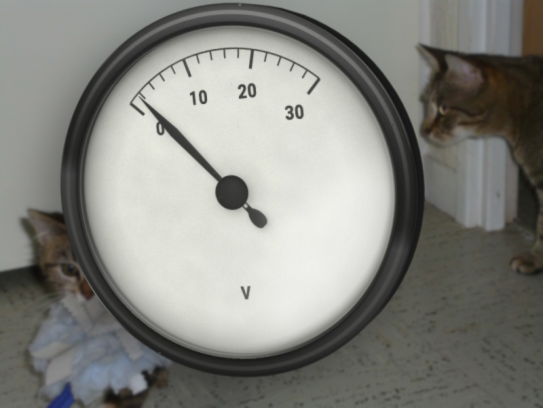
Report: 2 V
